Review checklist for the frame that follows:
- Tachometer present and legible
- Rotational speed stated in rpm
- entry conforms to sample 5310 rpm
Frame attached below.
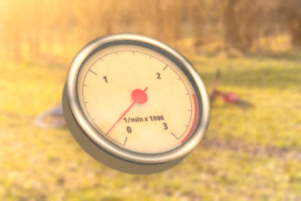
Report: 200 rpm
